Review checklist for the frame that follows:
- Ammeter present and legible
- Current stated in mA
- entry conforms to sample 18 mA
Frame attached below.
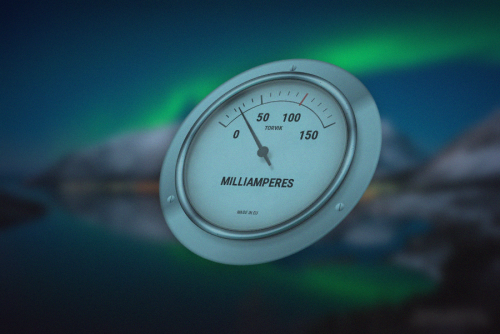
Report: 25 mA
